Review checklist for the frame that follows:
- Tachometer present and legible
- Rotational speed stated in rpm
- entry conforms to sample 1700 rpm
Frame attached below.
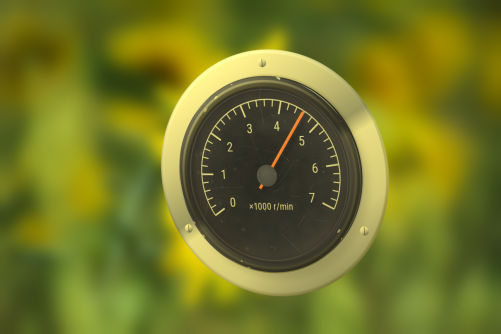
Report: 4600 rpm
